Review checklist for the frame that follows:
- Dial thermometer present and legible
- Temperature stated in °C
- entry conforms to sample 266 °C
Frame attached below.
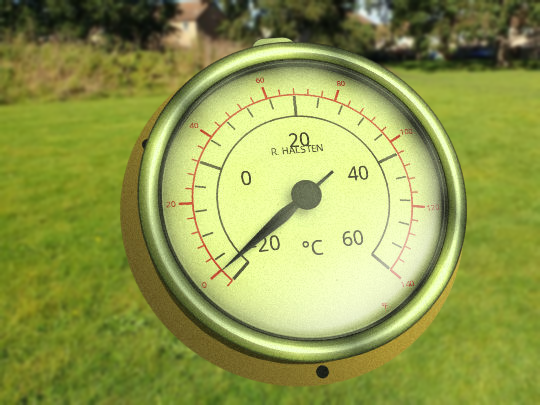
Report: -18 °C
